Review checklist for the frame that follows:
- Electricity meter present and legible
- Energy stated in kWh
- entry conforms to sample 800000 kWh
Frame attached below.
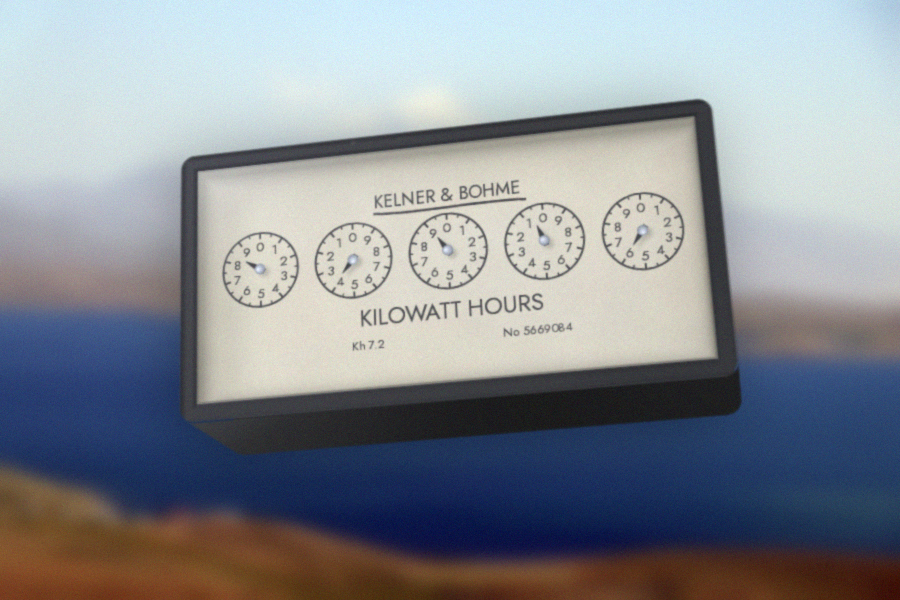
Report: 83906 kWh
